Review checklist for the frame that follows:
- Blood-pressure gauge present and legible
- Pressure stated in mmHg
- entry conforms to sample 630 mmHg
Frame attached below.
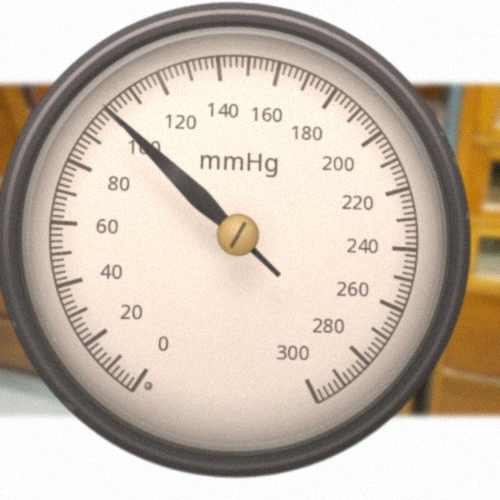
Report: 100 mmHg
